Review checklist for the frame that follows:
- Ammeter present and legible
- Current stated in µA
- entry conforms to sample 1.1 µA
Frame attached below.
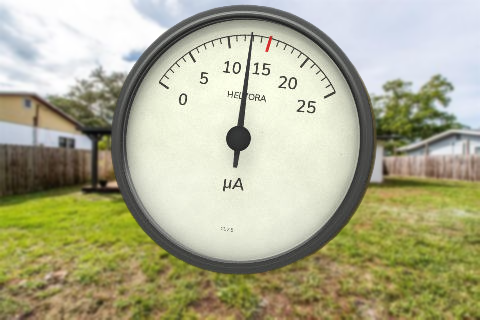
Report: 13 µA
